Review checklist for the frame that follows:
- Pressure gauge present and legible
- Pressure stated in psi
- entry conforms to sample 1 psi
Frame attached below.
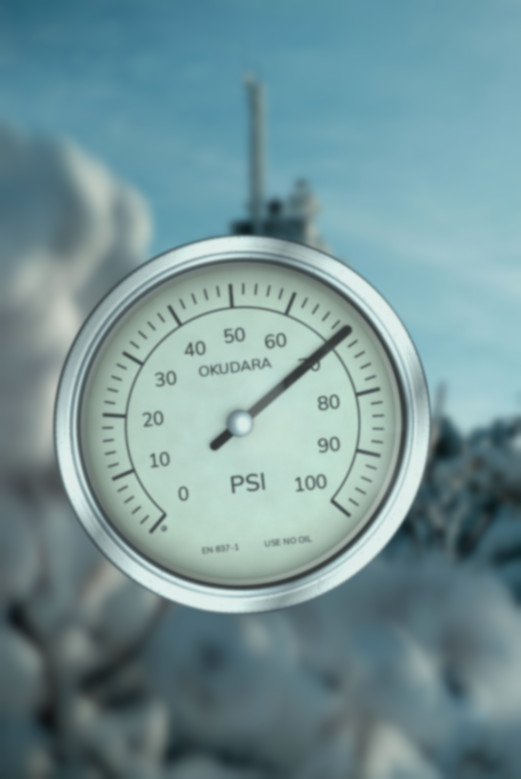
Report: 70 psi
